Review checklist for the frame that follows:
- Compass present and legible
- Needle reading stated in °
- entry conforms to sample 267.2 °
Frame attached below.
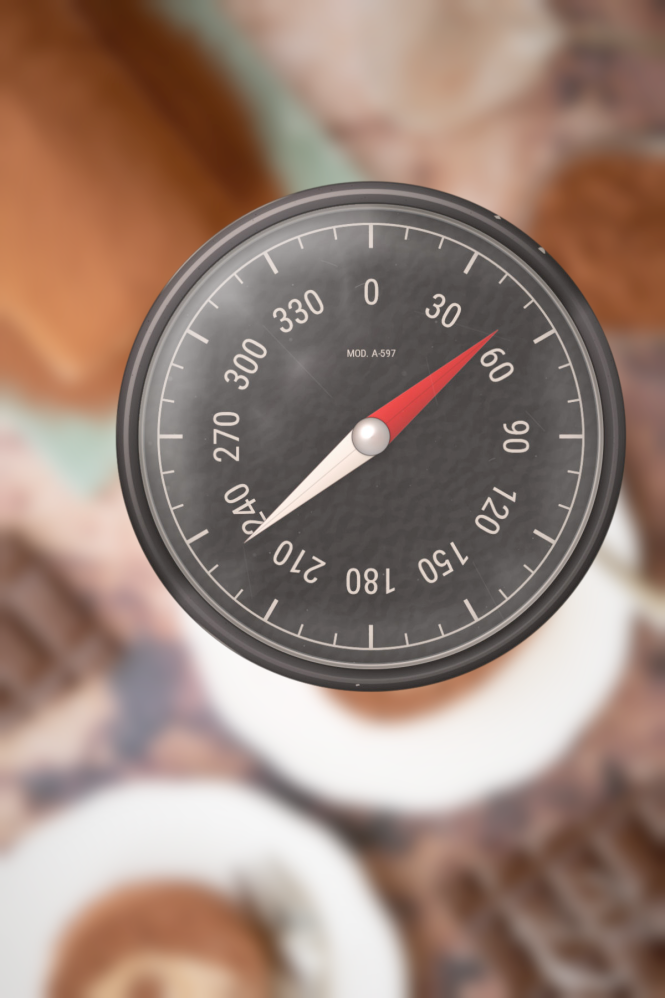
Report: 50 °
